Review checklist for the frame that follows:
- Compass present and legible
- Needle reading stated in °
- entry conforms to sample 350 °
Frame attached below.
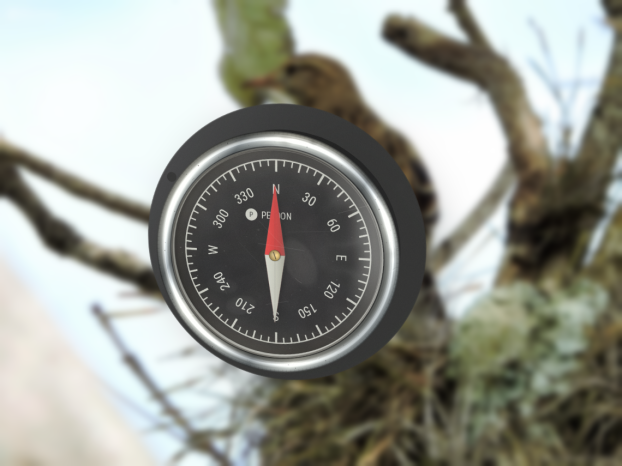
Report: 0 °
